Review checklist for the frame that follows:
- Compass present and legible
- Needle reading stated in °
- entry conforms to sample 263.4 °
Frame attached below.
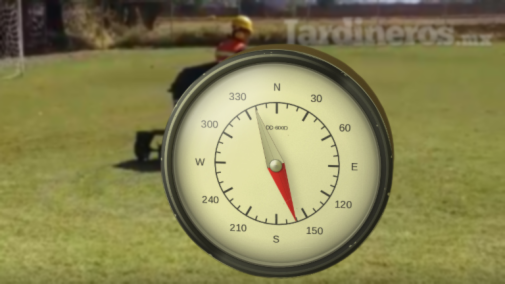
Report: 160 °
